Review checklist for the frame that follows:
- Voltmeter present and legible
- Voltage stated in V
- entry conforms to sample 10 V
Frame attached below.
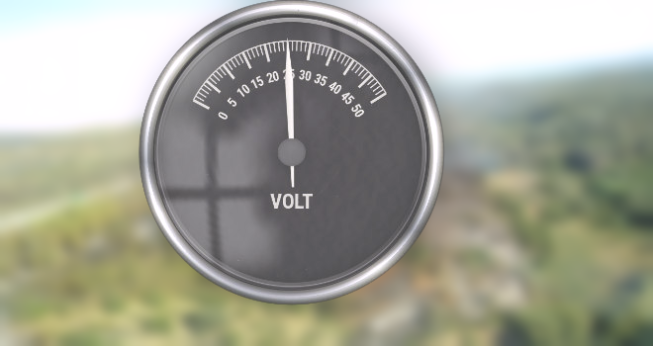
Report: 25 V
